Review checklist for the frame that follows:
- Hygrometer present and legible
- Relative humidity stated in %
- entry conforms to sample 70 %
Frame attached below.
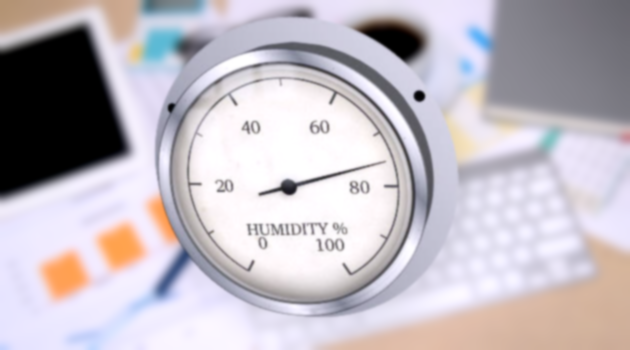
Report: 75 %
